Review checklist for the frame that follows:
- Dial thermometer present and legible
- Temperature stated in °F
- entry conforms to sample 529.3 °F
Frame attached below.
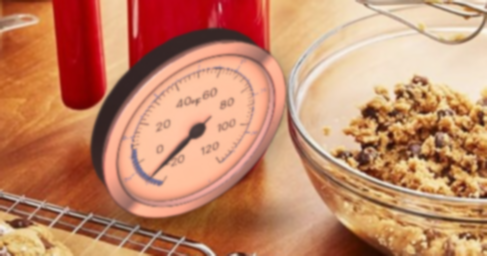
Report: -10 °F
